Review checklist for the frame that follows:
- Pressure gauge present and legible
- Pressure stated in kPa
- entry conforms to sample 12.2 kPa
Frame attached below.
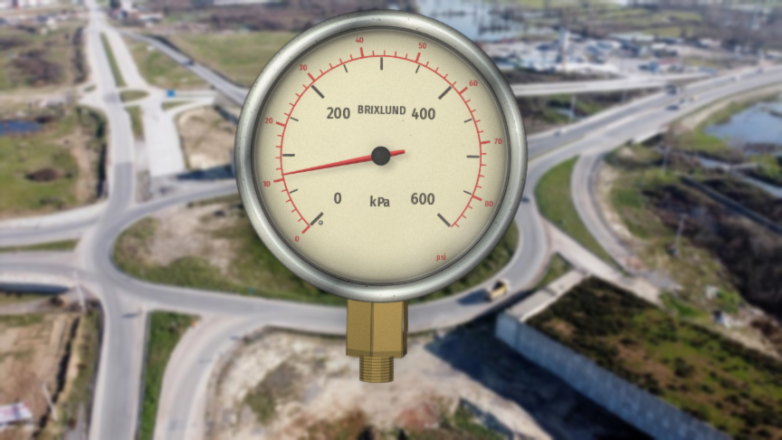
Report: 75 kPa
